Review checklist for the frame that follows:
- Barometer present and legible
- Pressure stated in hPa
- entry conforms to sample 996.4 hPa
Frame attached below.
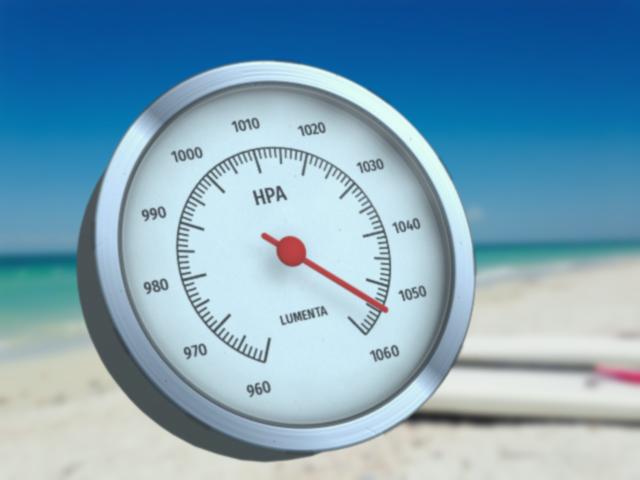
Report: 1055 hPa
